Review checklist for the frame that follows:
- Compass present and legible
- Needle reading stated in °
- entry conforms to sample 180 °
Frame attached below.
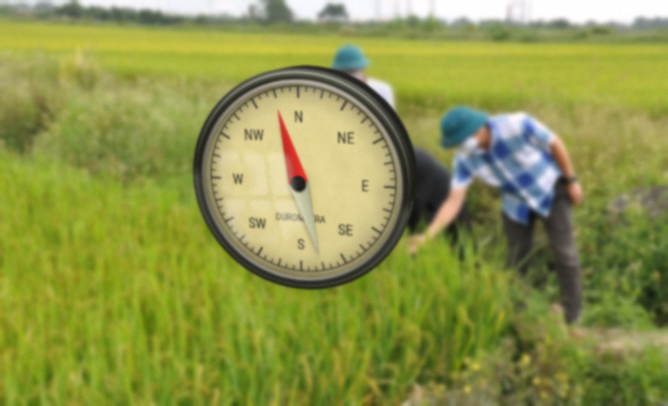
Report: 345 °
